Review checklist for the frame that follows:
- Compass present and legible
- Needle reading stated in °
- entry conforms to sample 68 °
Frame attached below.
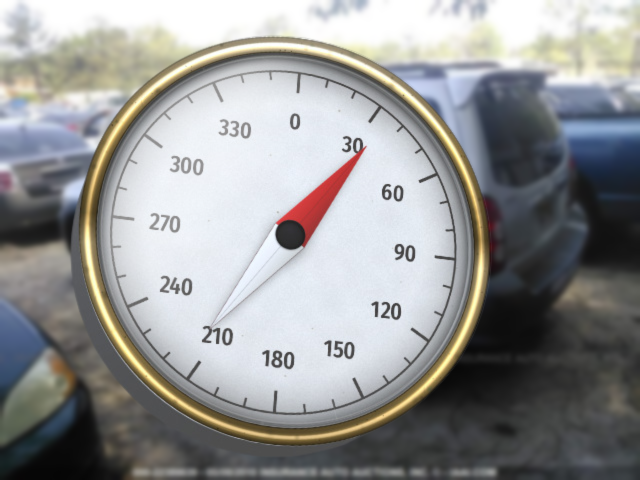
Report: 35 °
